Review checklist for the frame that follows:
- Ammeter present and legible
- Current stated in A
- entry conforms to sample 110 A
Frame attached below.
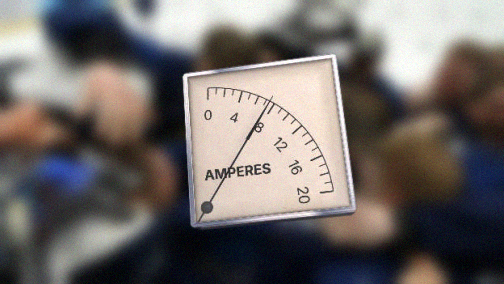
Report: 7.5 A
